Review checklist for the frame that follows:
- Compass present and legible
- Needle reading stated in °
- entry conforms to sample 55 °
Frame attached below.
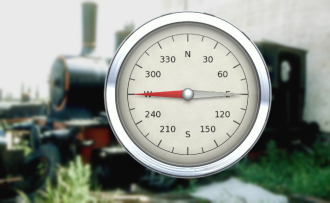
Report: 270 °
